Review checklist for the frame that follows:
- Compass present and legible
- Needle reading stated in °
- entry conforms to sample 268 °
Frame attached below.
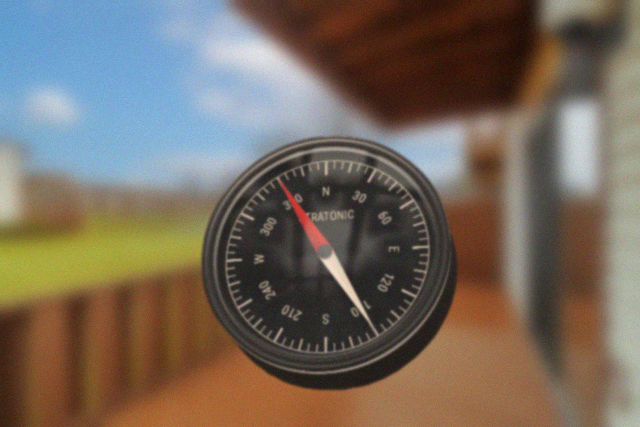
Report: 330 °
